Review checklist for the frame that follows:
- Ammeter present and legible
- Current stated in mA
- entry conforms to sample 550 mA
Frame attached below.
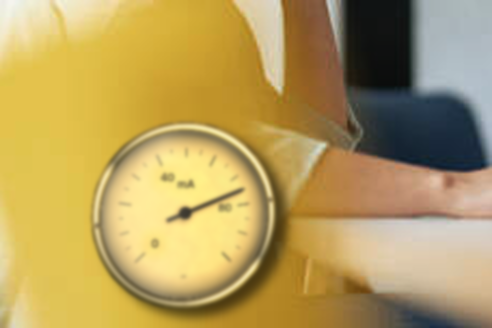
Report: 75 mA
